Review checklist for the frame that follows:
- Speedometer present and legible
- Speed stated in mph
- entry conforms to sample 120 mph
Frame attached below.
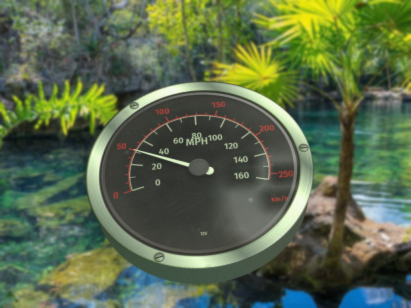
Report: 30 mph
